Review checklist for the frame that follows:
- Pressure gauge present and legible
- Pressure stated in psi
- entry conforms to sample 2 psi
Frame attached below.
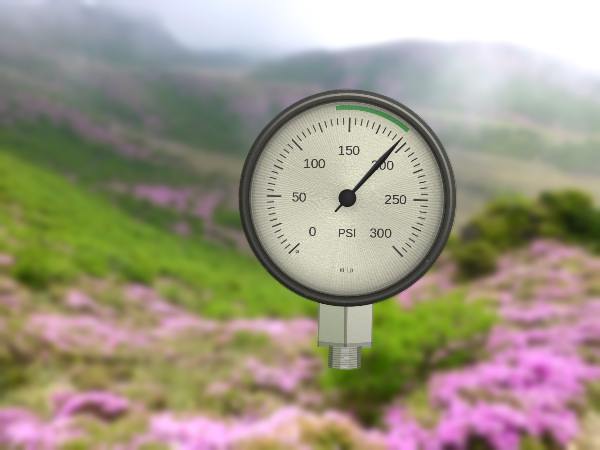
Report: 195 psi
